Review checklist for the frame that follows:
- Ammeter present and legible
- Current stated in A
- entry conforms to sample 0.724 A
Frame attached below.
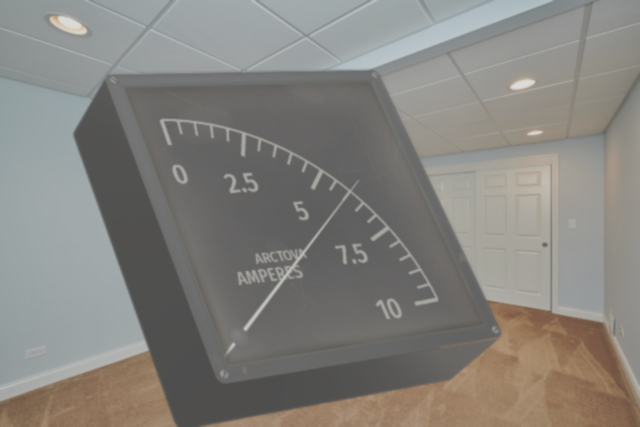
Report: 6 A
